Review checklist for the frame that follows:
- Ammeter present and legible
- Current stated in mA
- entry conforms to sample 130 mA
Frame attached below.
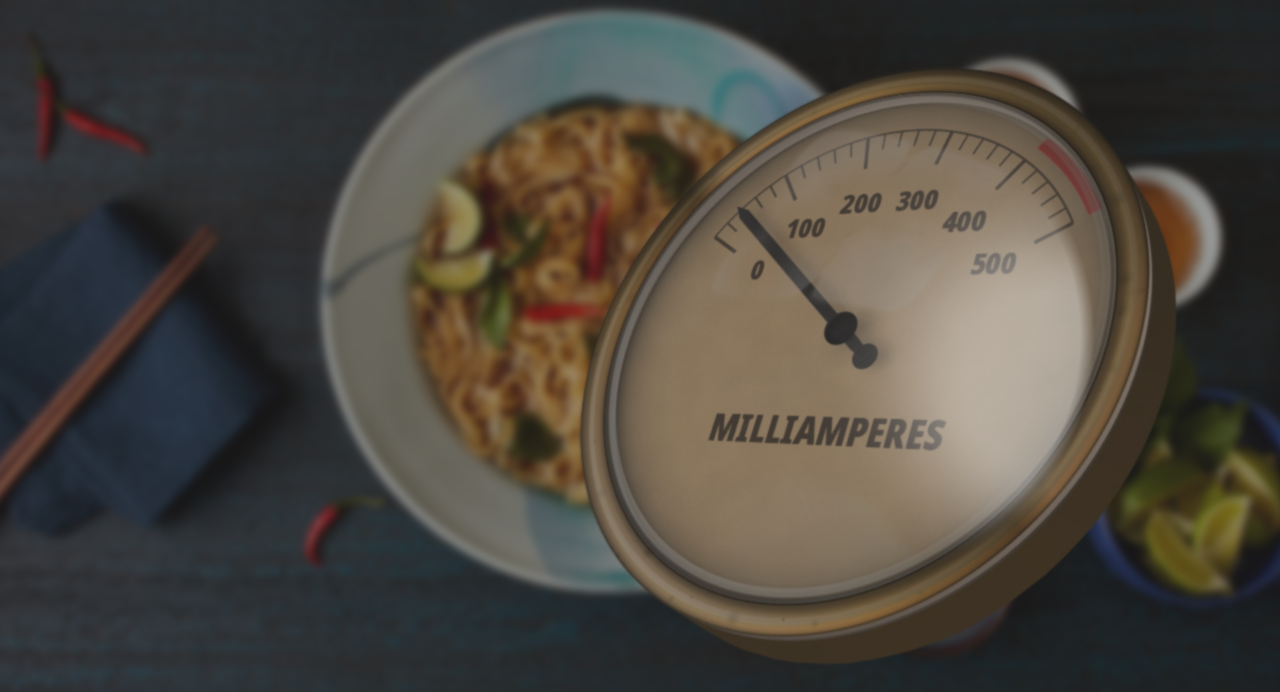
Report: 40 mA
